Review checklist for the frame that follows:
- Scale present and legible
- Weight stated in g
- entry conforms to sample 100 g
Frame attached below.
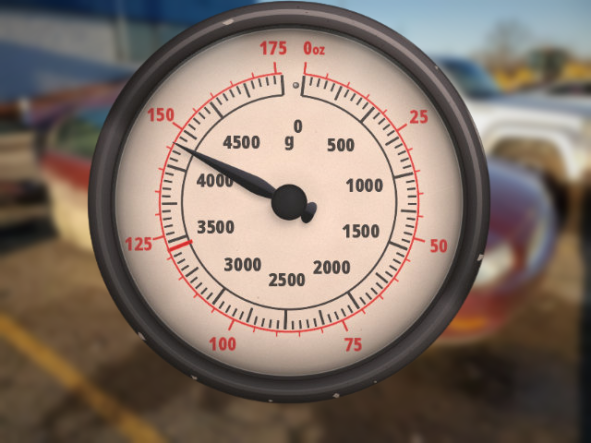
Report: 4150 g
